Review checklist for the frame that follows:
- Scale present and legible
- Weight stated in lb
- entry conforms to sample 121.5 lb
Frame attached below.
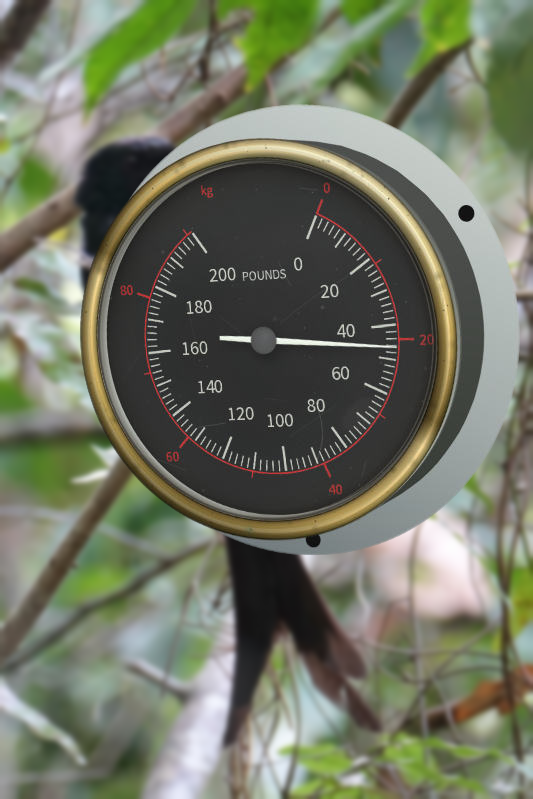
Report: 46 lb
